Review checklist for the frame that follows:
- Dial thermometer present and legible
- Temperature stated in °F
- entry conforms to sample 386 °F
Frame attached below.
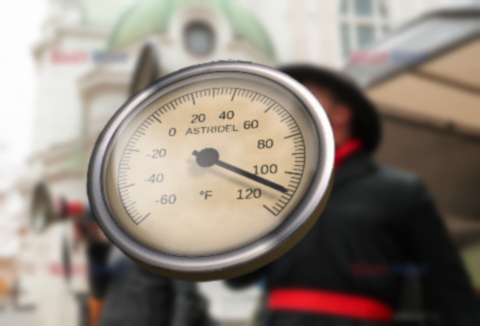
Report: 110 °F
